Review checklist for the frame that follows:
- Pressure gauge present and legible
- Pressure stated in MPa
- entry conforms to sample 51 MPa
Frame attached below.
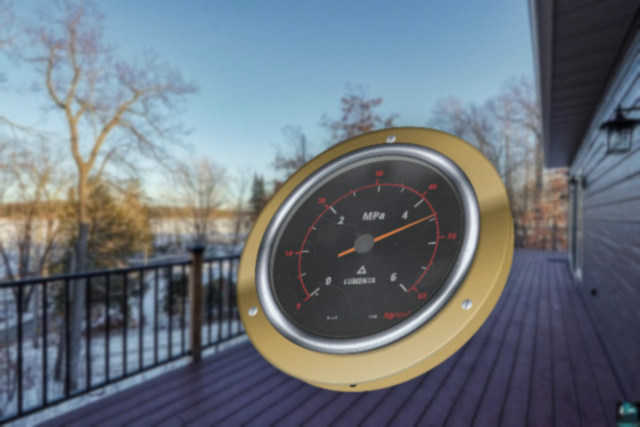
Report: 4.5 MPa
